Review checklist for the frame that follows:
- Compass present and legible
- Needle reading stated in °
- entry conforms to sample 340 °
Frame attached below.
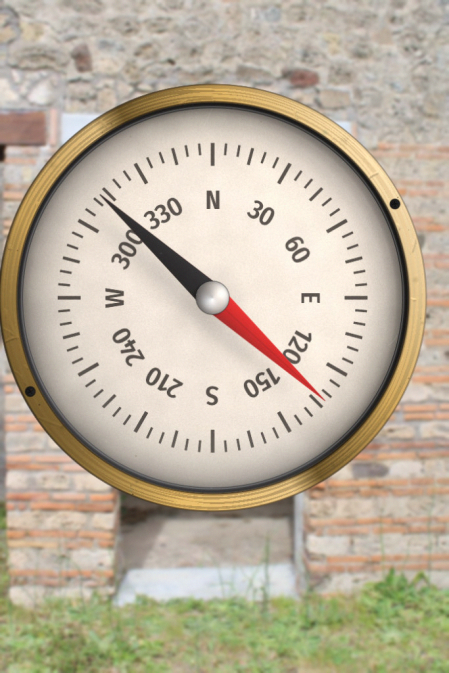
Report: 132.5 °
